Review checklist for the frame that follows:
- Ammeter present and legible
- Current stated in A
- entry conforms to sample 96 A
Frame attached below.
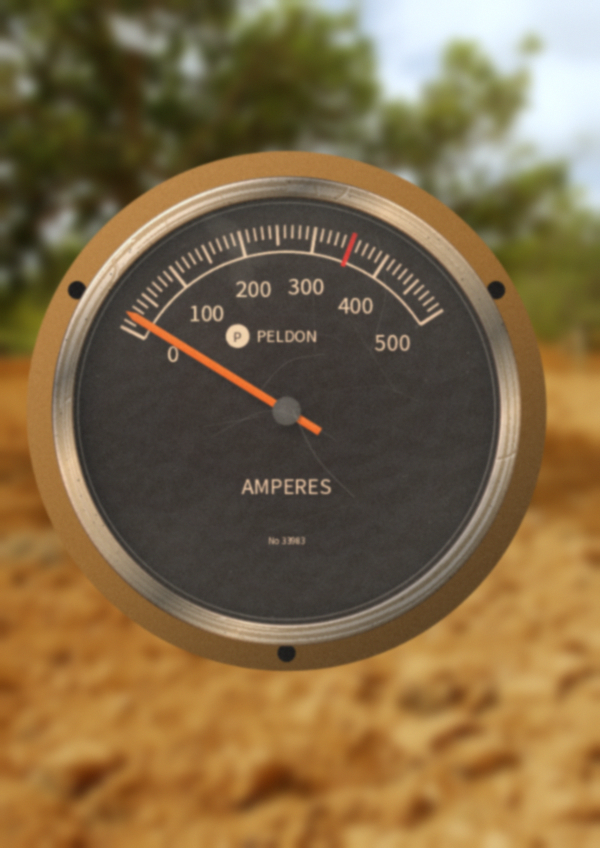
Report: 20 A
